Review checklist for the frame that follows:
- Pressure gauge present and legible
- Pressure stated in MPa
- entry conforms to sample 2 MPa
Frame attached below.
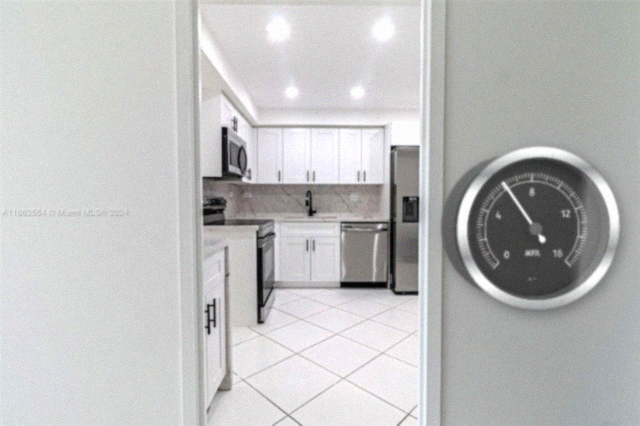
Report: 6 MPa
